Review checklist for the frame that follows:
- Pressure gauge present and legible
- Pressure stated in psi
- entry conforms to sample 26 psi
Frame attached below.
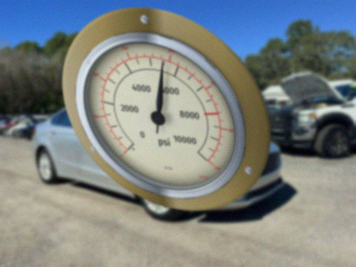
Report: 5500 psi
